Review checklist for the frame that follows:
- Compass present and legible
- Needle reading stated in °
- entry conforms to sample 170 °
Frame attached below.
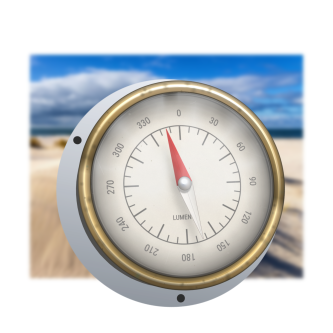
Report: 345 °
